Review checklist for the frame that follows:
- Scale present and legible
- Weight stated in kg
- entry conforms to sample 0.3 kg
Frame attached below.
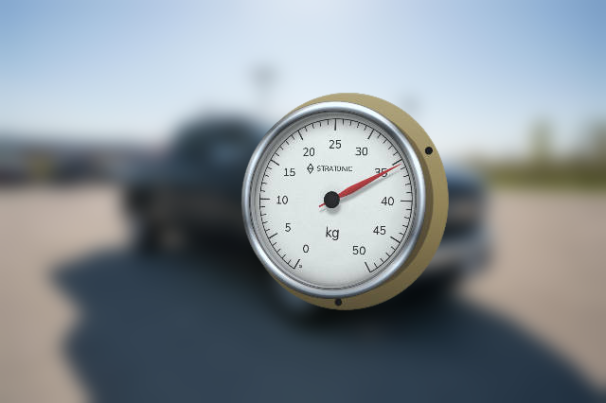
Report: 35.5 kg
